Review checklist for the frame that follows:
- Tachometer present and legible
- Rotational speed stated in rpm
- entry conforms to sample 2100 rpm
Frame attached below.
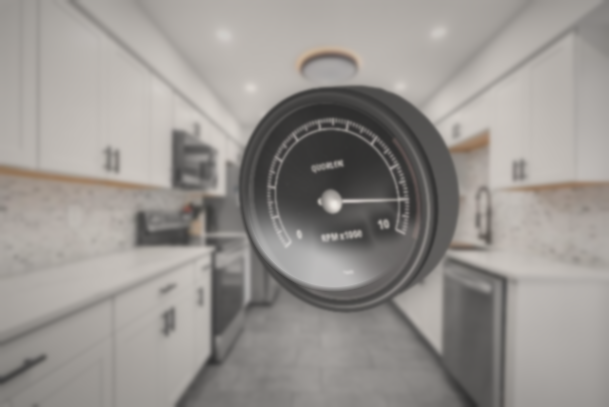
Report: 9000 rpm
